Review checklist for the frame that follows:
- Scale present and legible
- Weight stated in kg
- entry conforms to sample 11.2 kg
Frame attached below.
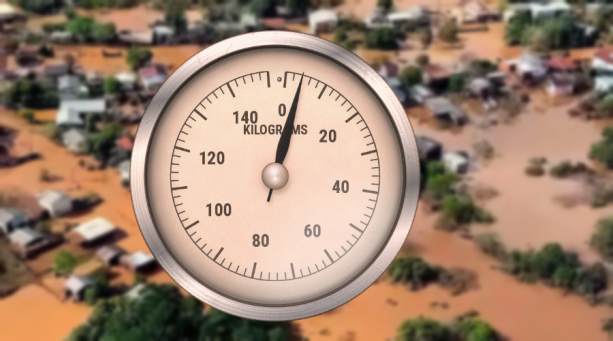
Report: 4 kg
